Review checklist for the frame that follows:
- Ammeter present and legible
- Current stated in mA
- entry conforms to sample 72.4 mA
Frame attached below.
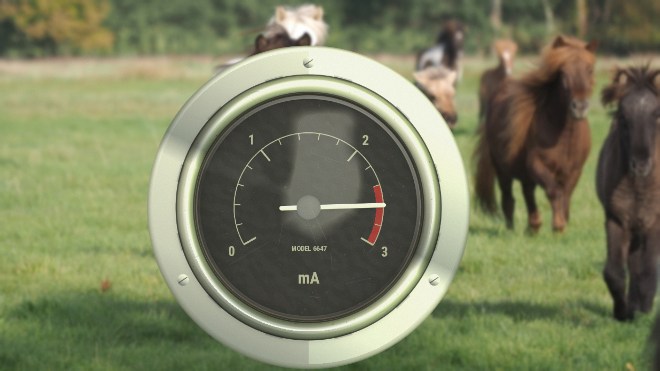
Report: 2.6 mA
